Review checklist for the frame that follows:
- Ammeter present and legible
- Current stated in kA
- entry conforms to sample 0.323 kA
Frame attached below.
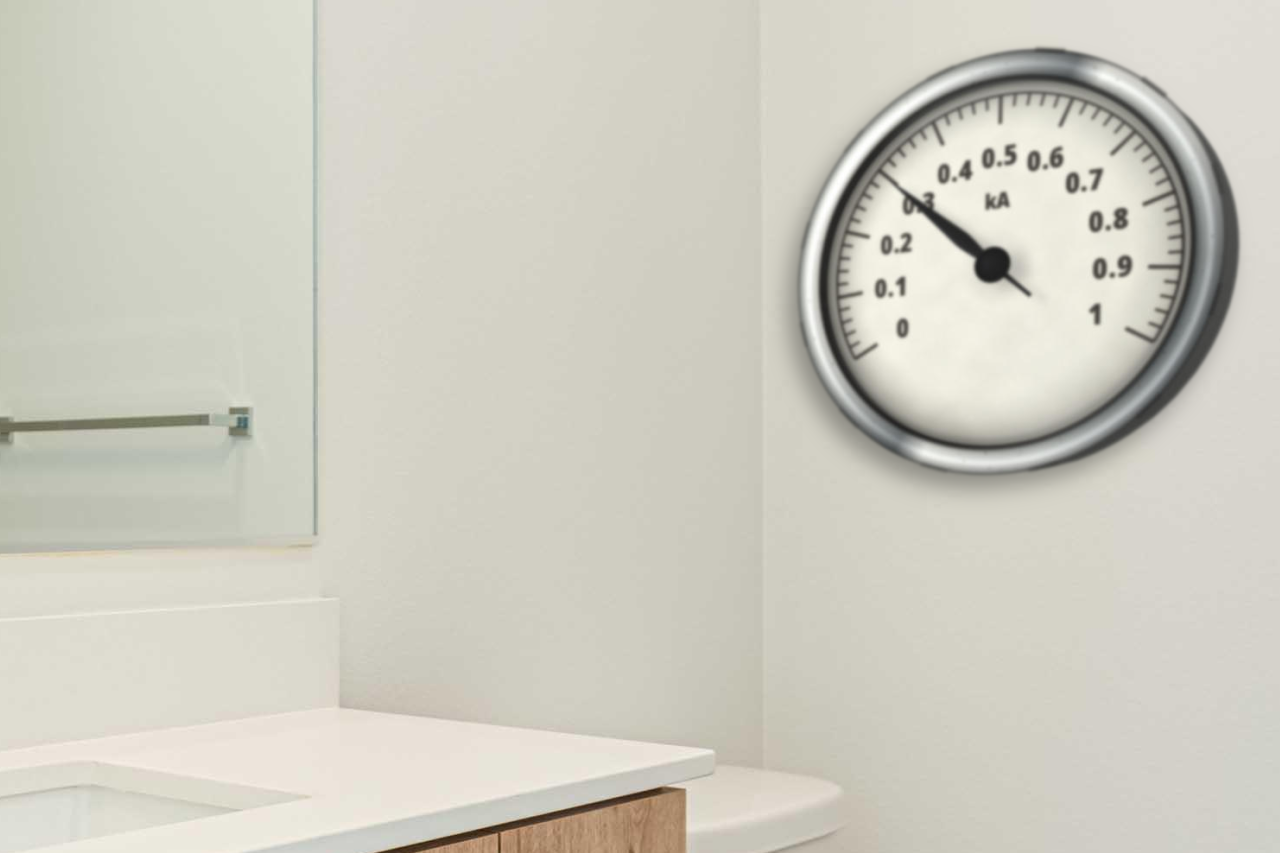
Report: 0.3 kA
